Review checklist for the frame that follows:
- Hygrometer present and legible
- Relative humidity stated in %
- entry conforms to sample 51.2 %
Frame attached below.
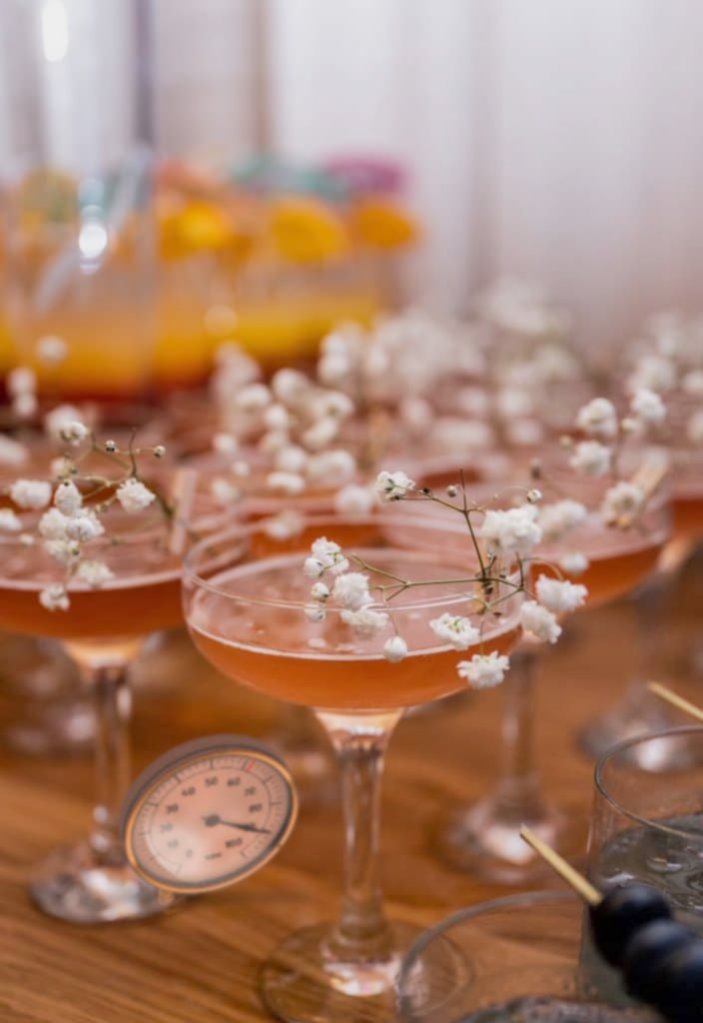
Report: 90 %
